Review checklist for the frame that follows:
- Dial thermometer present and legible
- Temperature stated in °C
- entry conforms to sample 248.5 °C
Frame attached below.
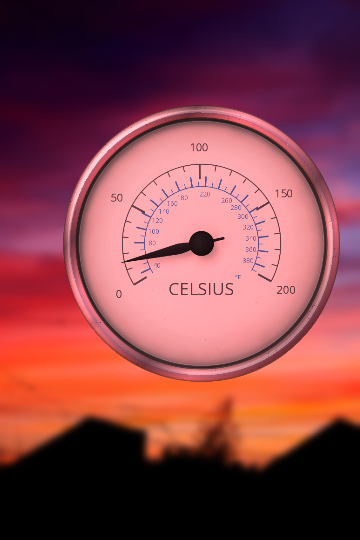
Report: 15 °C
